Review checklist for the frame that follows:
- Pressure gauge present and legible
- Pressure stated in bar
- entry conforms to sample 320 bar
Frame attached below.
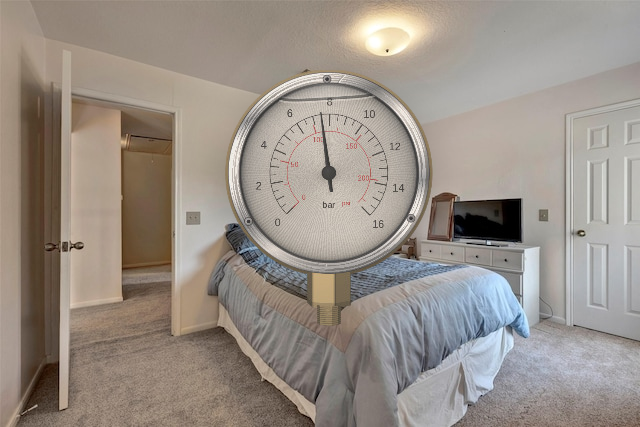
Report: 7.5 bar
